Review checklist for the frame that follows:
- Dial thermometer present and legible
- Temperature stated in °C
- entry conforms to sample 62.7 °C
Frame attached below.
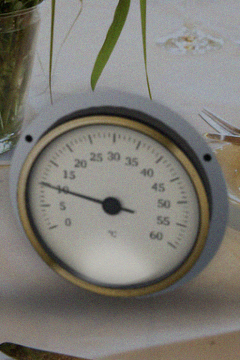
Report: 10 °C
